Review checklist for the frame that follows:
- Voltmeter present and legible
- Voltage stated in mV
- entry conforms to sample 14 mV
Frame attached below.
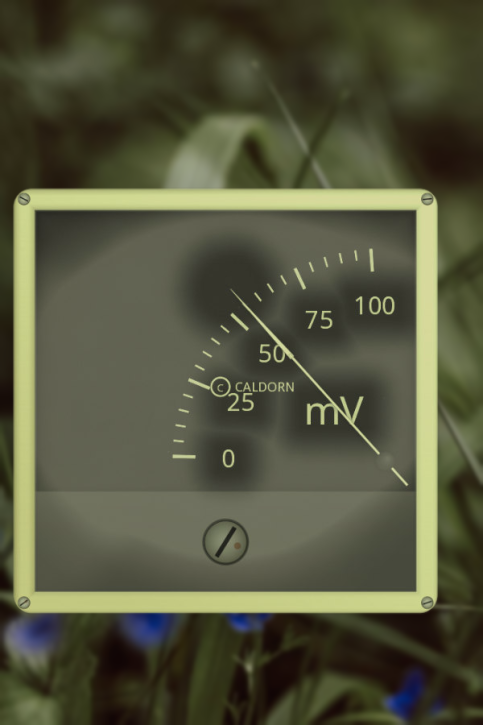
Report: 55 mV
